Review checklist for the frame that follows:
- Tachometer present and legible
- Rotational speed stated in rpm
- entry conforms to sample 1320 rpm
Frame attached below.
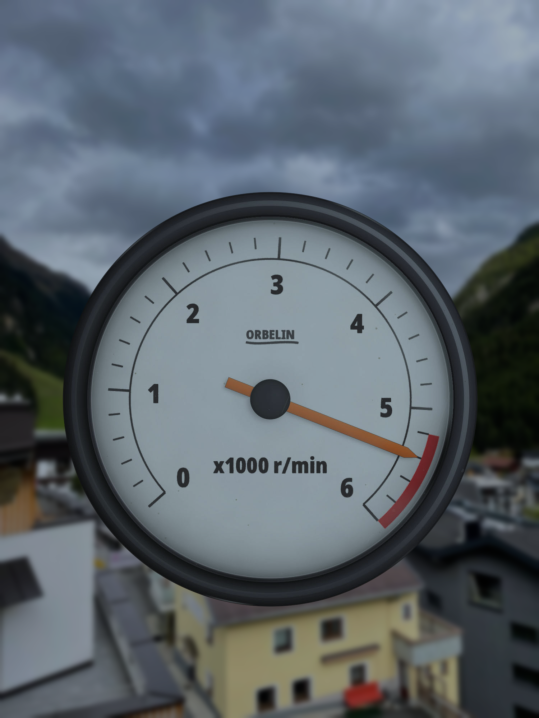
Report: 5400 rpm
